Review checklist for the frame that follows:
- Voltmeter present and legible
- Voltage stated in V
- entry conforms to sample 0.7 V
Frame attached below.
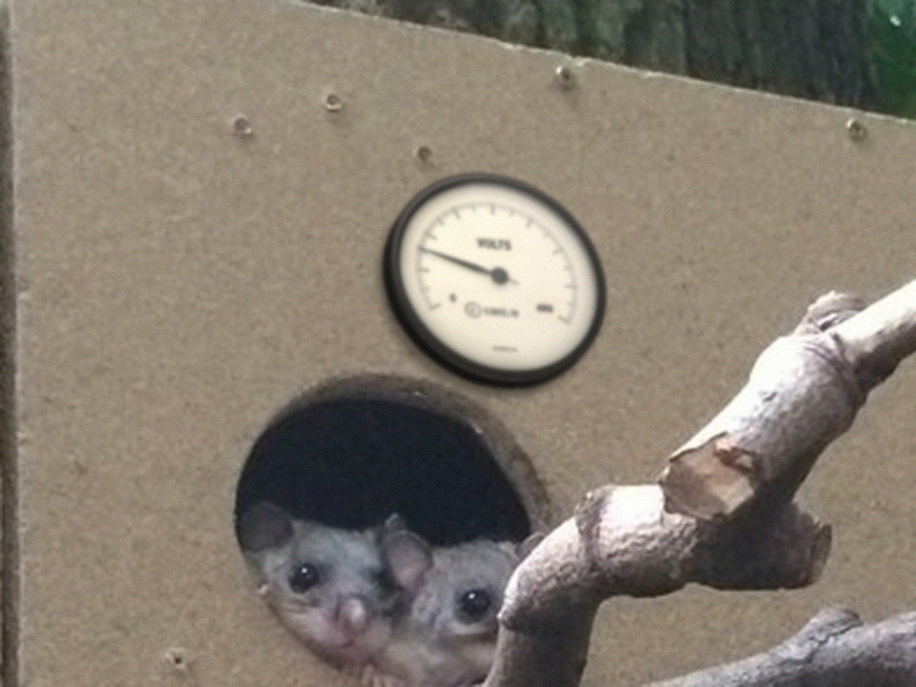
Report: 75 V
